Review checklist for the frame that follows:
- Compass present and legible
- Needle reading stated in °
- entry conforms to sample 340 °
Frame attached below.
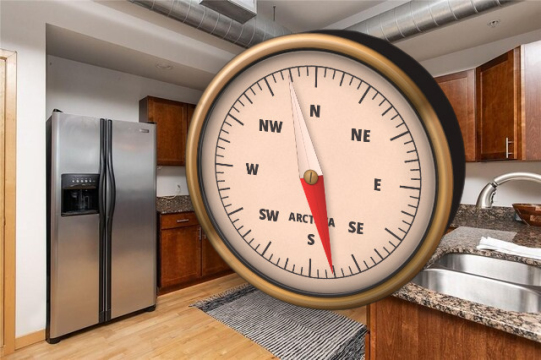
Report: 165 °
